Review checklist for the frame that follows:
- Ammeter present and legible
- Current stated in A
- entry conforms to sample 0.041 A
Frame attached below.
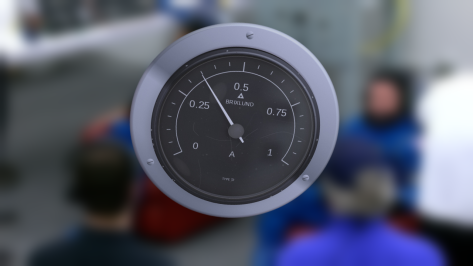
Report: 0.35 A
